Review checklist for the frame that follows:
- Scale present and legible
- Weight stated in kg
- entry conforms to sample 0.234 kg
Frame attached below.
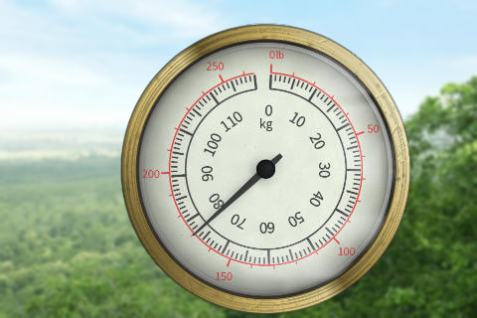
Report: 77 kg
